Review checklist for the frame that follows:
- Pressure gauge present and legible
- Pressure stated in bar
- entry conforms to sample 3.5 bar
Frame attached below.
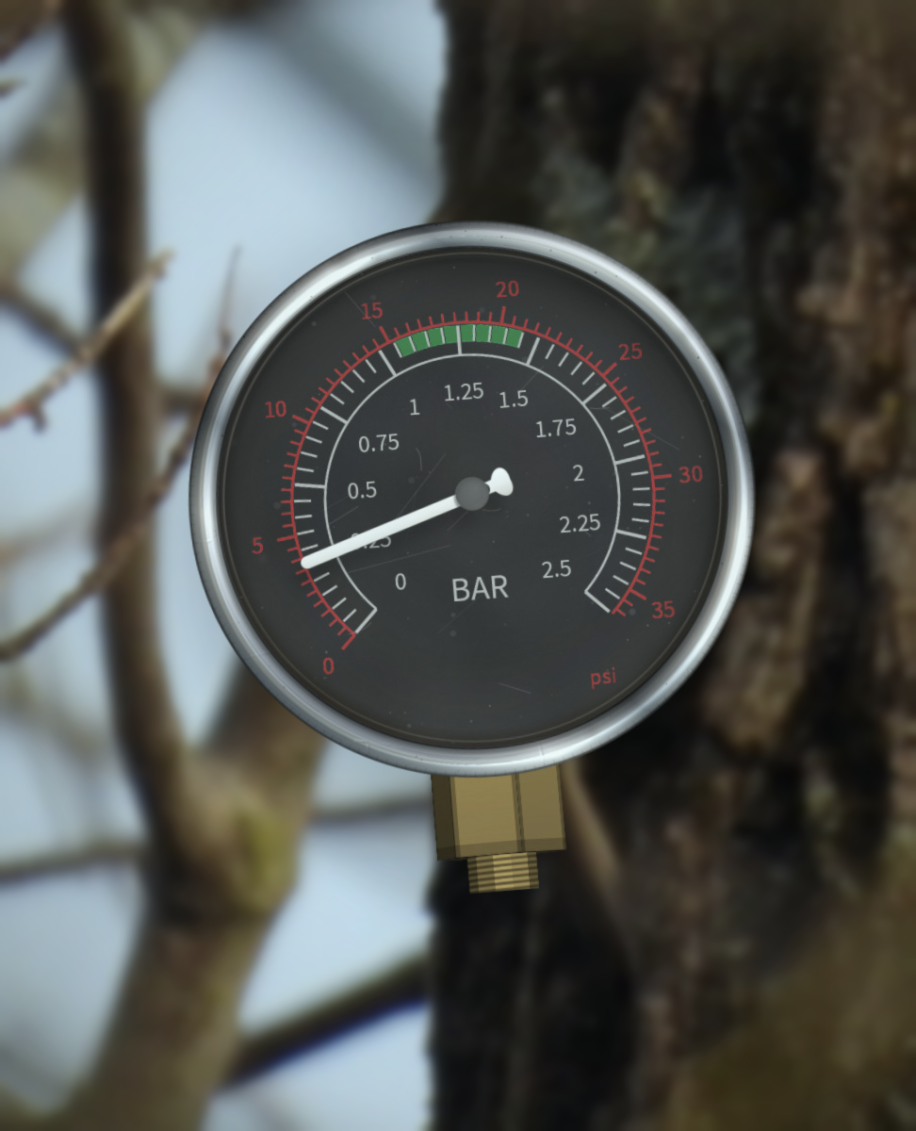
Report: 0.25 bar
